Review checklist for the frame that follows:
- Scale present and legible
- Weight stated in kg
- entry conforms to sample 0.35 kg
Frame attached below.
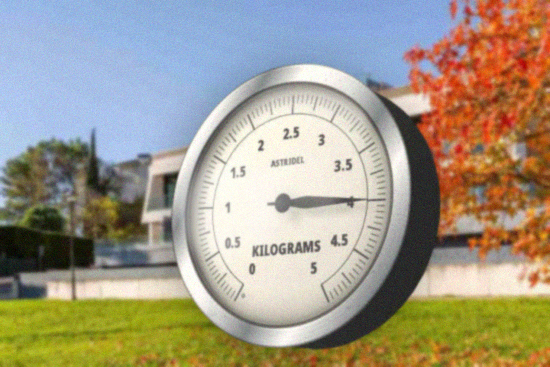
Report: 4 kg
